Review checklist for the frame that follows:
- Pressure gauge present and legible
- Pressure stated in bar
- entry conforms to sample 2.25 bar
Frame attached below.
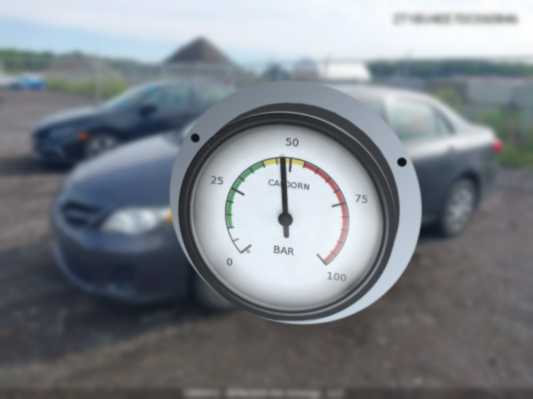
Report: 47.5 bar
